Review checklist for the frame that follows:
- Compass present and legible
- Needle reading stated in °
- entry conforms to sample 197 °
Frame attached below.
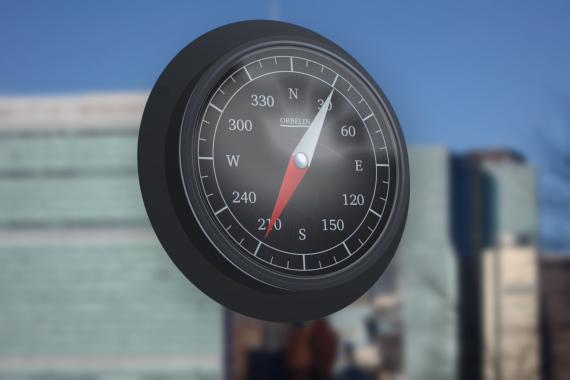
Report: 210 °
